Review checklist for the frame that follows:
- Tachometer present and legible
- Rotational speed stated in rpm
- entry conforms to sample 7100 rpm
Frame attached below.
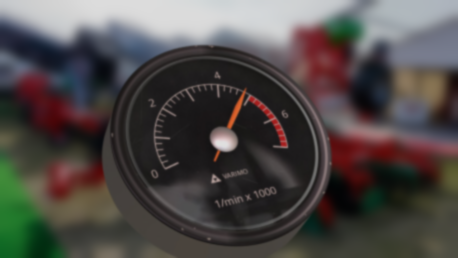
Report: 4800 rpm
